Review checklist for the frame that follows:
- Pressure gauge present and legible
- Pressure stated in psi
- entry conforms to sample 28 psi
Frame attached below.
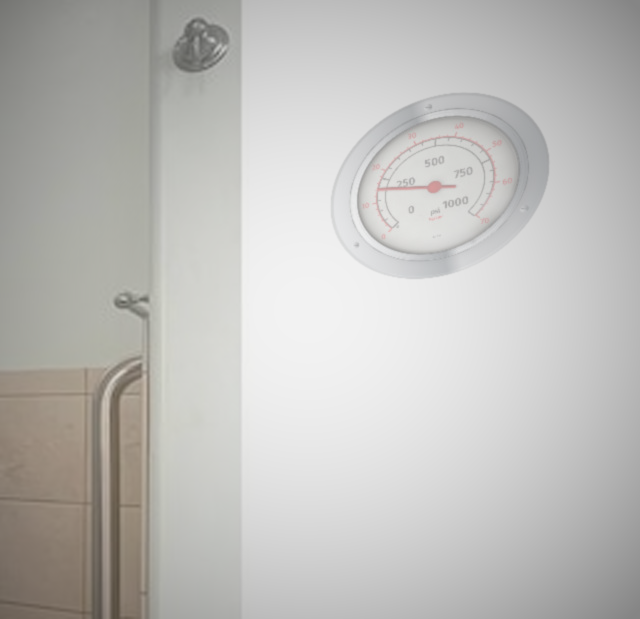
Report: 200 psi
